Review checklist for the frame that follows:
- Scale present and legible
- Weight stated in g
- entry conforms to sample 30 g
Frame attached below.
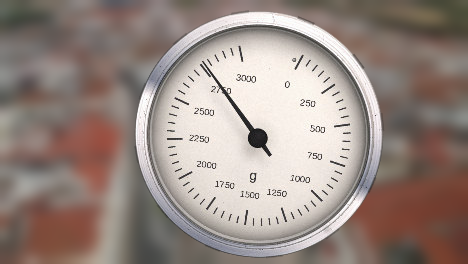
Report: 2775 g
